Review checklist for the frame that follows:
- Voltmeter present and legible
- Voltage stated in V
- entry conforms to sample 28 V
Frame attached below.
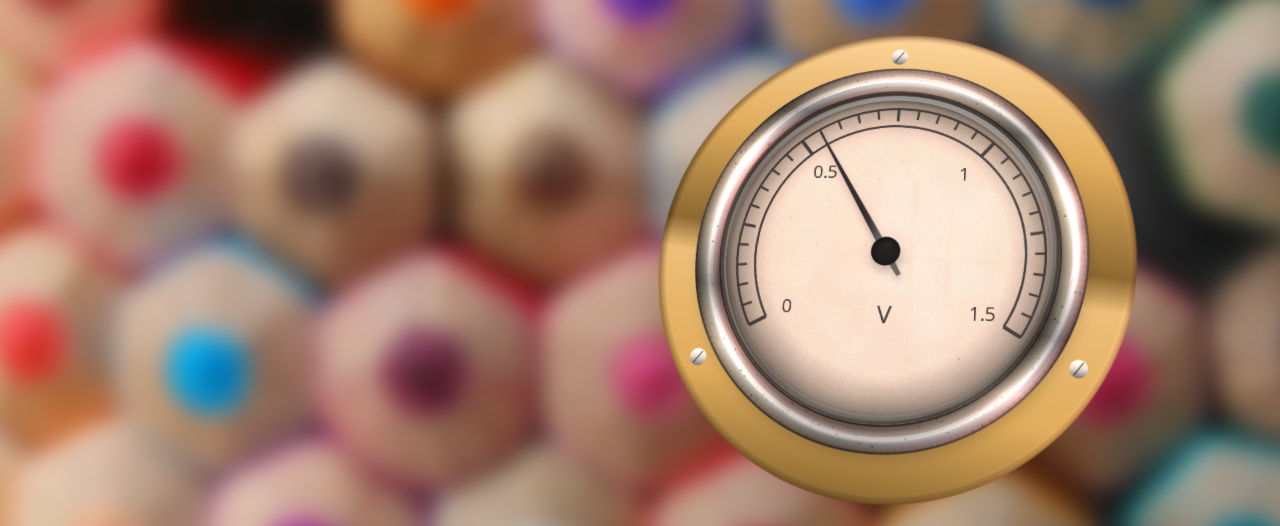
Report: 0.55 V
